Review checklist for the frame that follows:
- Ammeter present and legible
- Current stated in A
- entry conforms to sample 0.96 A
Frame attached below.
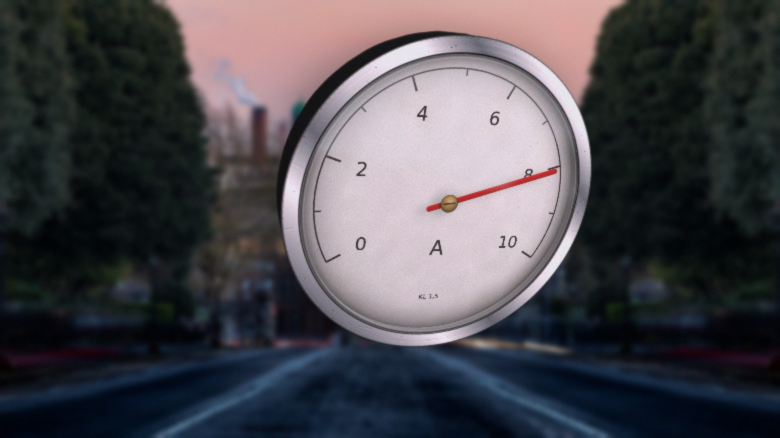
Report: 8 A
